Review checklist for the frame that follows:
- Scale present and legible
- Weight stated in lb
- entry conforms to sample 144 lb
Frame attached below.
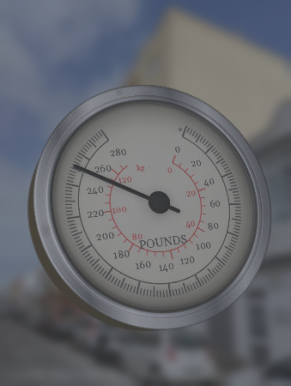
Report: 250 lb
